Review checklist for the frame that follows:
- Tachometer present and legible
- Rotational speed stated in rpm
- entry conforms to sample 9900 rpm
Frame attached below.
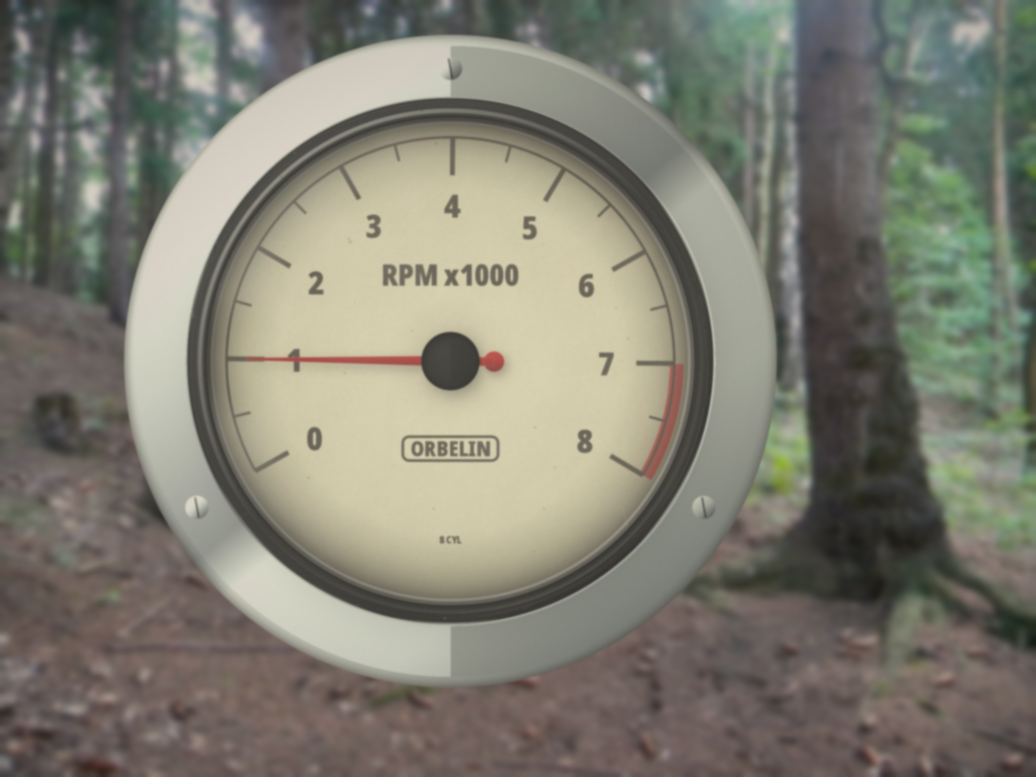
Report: 1000 rpm
